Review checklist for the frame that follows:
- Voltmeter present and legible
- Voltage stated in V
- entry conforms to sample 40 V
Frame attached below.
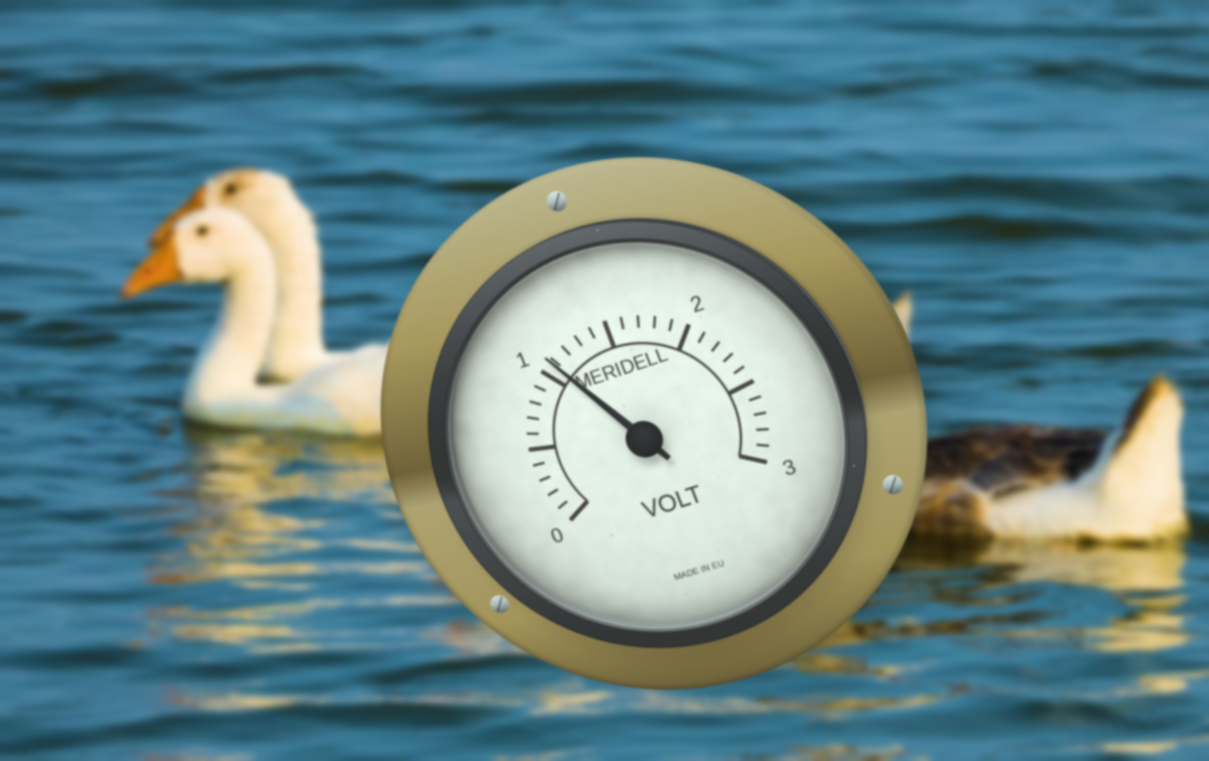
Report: 1.1 V
